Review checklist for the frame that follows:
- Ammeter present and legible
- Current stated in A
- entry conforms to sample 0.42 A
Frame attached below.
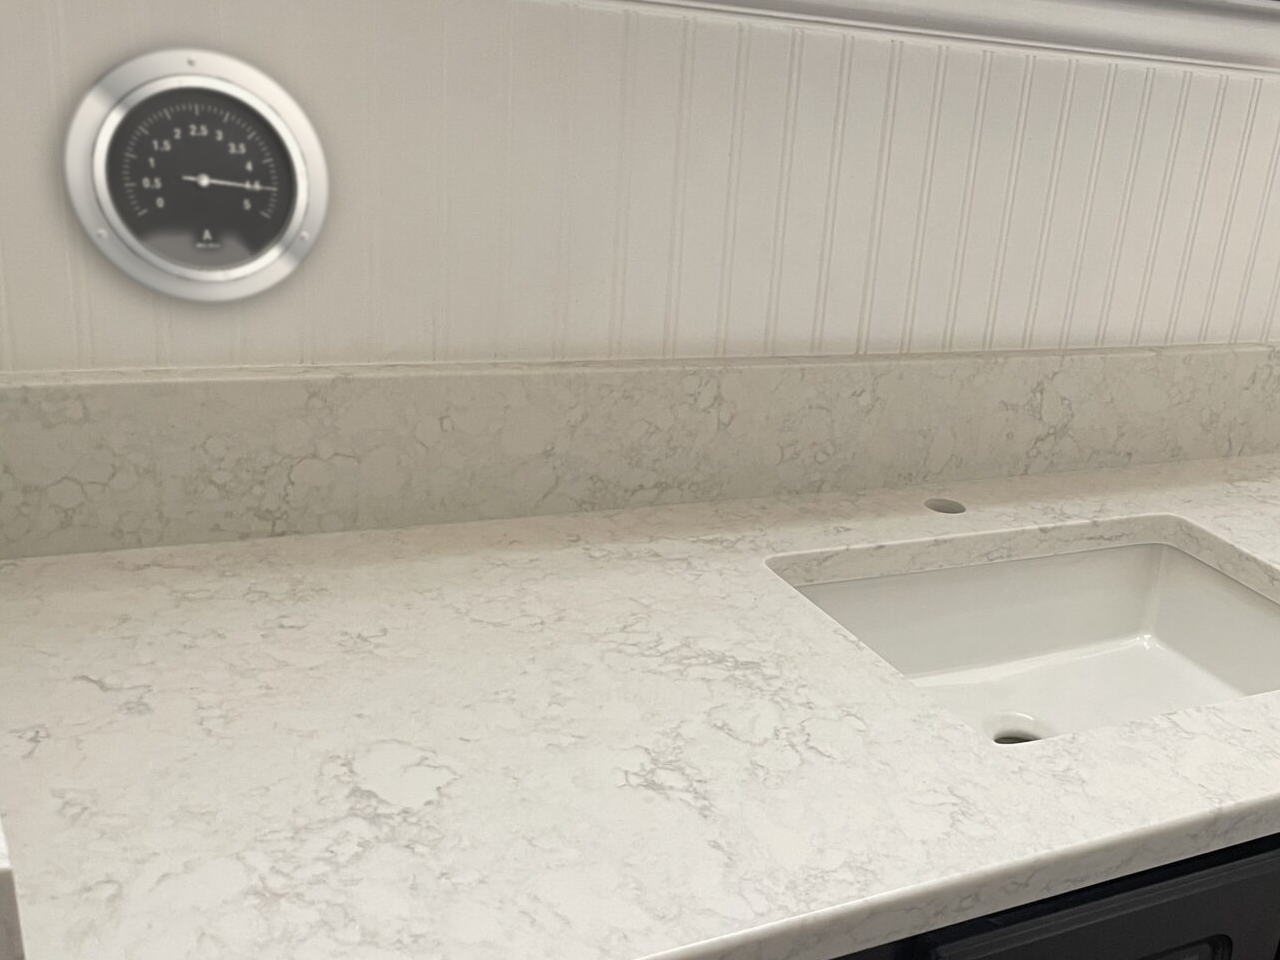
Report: 4.5 A
